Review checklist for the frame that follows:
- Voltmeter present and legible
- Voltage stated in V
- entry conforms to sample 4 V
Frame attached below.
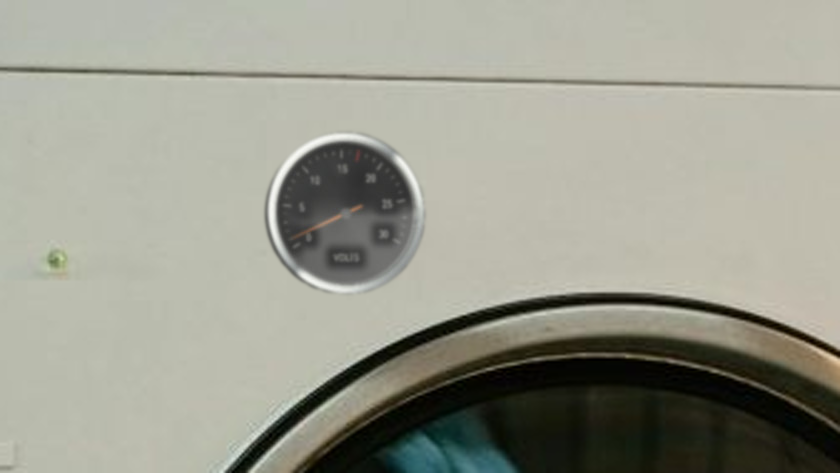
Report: 1 V
